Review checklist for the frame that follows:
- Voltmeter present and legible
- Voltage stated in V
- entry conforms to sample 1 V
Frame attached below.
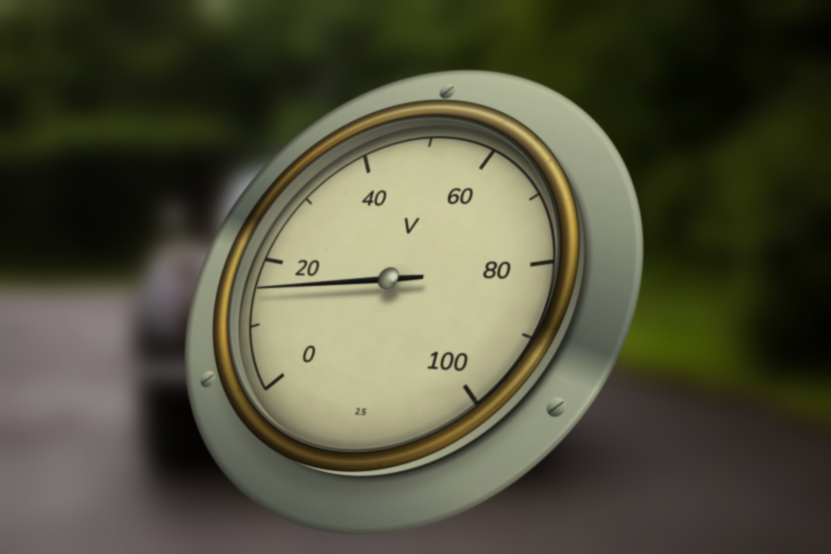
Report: 15 V
